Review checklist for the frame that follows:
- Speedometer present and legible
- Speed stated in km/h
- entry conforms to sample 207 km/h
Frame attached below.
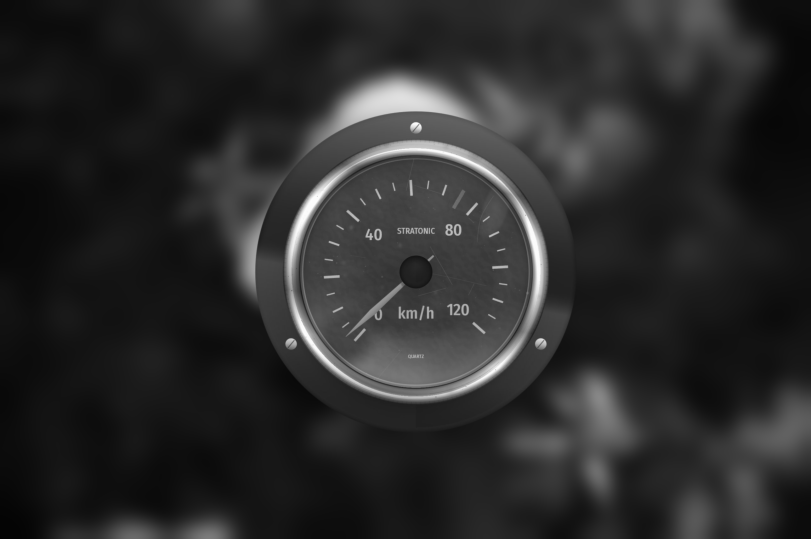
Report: 2.5 km/h
